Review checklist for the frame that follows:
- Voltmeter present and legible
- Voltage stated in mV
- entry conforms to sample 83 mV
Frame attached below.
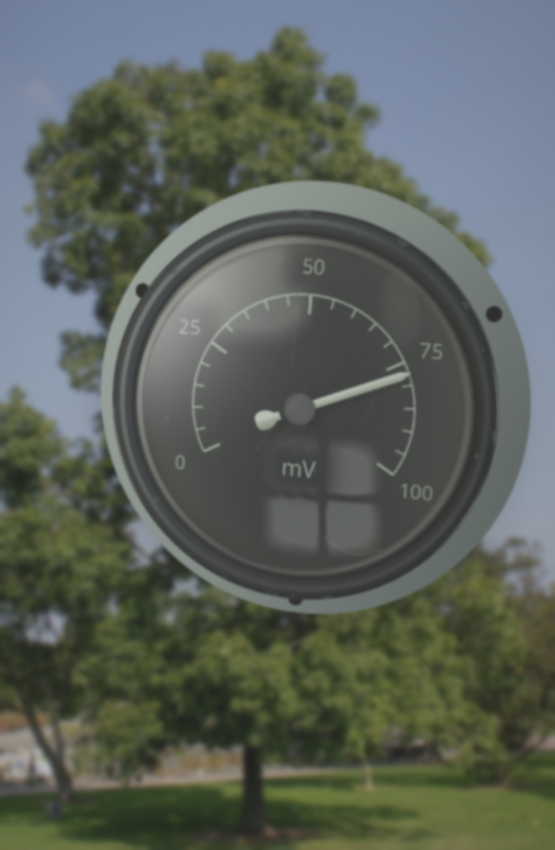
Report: 77.5 mV
